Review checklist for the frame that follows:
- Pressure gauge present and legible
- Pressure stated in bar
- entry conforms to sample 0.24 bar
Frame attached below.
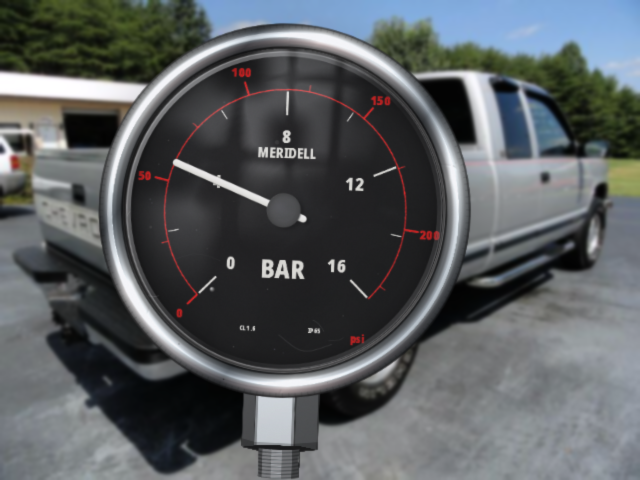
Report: 4 bar
